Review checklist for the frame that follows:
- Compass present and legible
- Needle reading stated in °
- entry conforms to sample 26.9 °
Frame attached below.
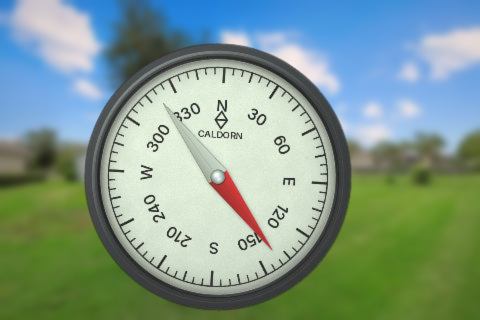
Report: 140 °
